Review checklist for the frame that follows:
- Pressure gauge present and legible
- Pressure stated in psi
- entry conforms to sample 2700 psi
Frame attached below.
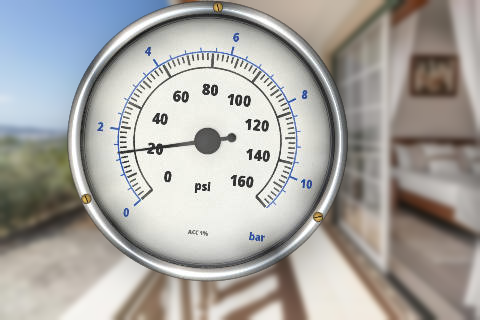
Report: 20 psi
